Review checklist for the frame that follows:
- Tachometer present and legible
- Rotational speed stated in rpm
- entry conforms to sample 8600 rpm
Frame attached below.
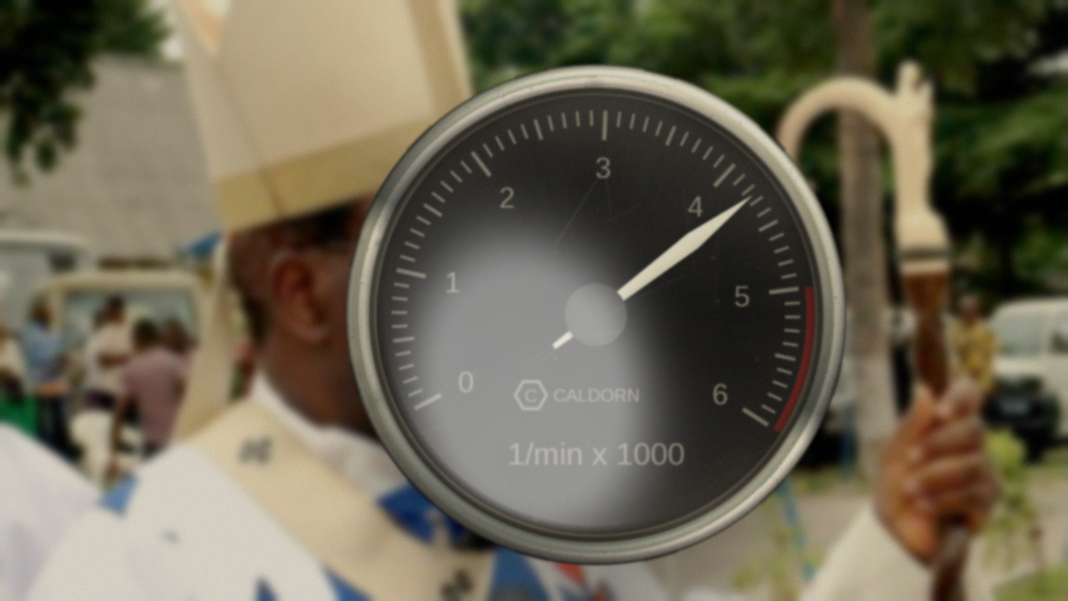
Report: 4250 rpm
